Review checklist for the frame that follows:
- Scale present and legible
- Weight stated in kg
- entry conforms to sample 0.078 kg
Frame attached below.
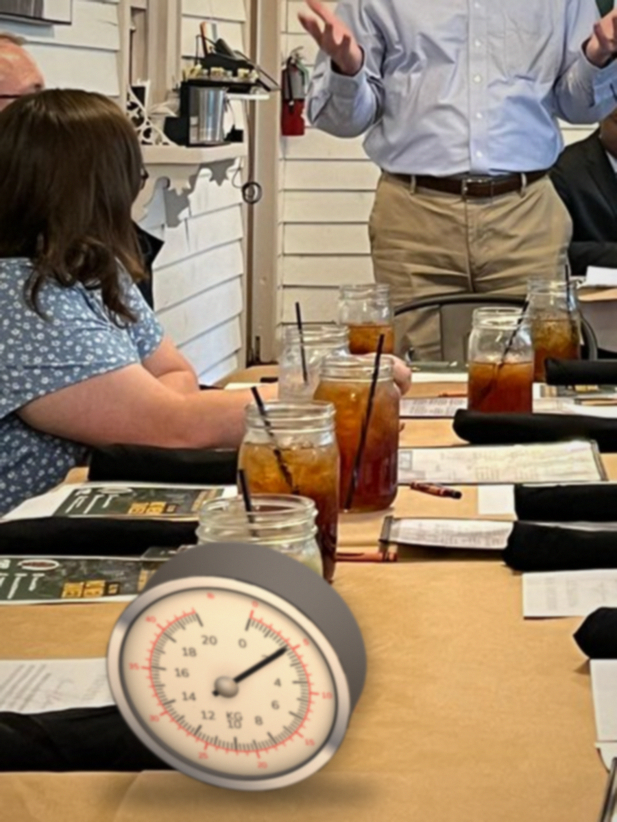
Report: 2 kg
